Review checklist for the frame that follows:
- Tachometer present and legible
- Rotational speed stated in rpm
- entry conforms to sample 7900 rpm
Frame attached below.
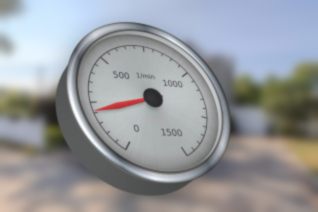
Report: 200 rpm
